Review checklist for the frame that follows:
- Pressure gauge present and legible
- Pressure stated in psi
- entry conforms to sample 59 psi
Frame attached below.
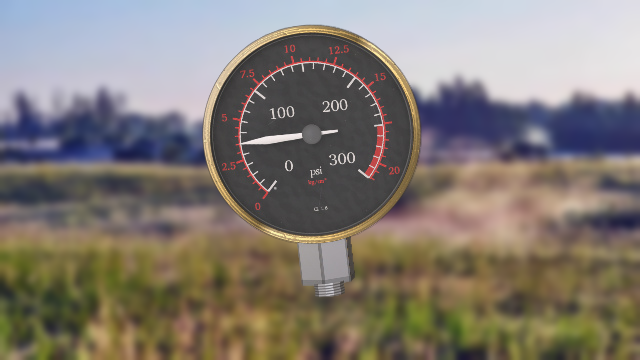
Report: 50 psi
